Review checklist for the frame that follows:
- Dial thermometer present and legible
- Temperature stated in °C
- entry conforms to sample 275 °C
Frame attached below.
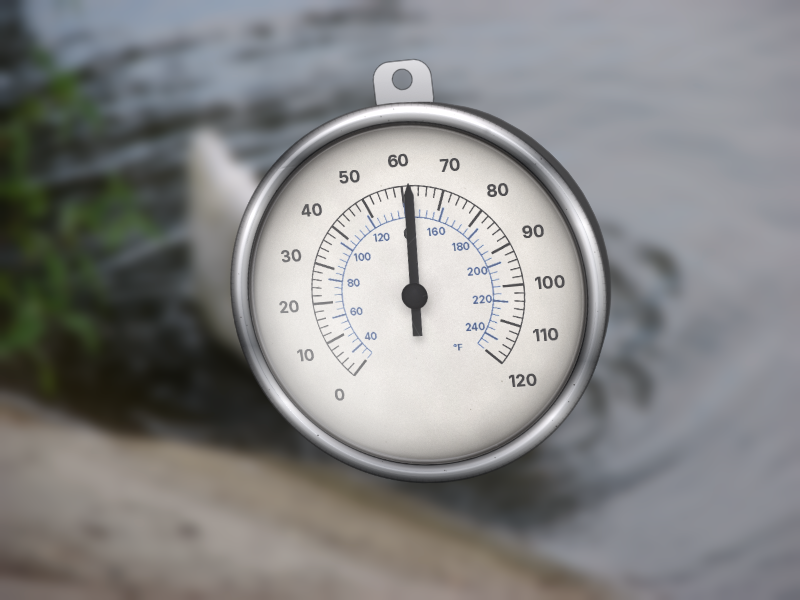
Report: 62 °C
